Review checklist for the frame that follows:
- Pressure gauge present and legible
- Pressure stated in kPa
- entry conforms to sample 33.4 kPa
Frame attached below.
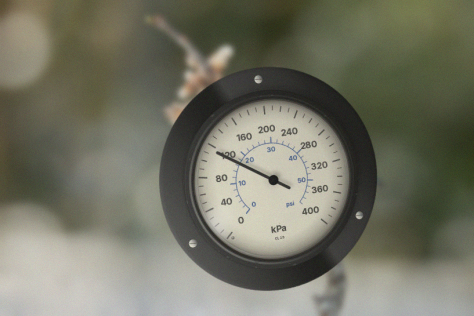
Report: 115 kPa
